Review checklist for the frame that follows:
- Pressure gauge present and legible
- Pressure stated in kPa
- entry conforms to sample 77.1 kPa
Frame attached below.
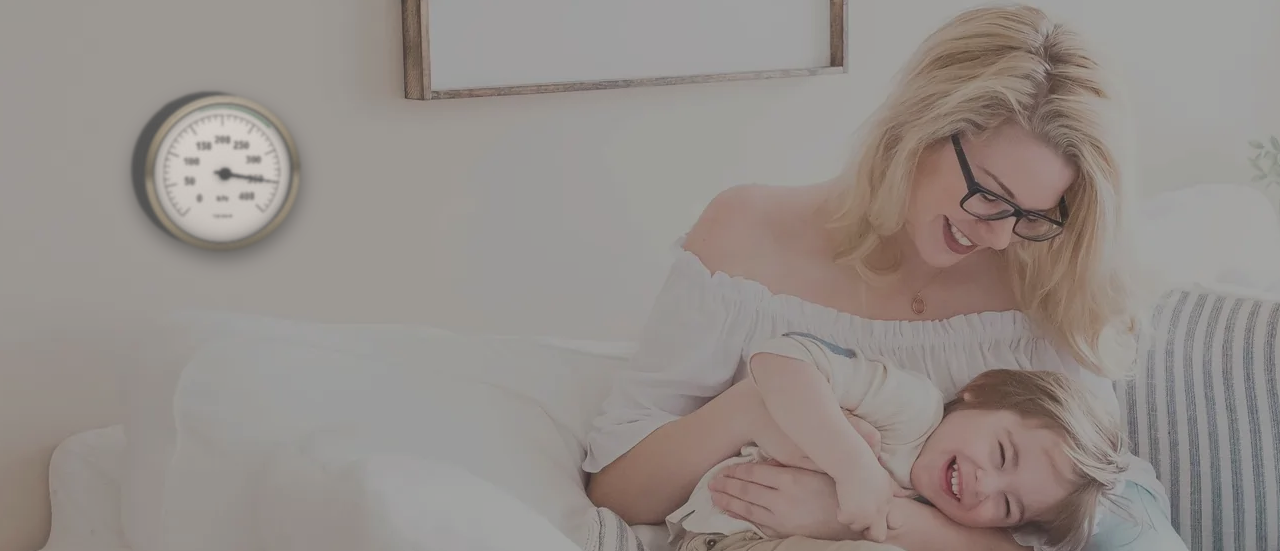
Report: 350 kPa
